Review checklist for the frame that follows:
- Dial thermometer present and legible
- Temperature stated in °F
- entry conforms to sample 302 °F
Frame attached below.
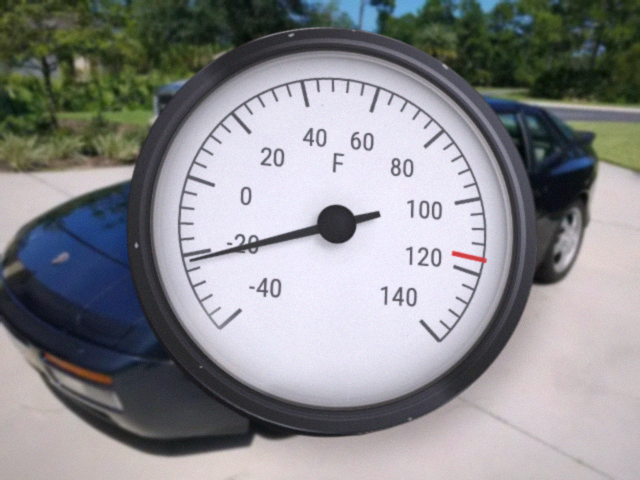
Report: -22 °F
